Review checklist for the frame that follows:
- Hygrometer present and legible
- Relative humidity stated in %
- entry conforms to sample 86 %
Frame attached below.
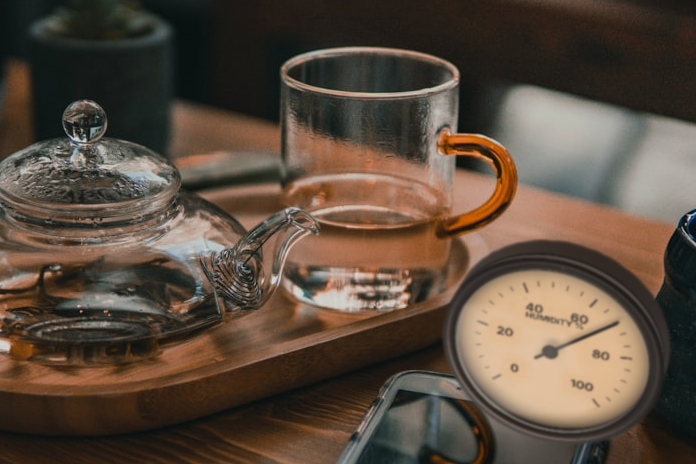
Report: 68 %
